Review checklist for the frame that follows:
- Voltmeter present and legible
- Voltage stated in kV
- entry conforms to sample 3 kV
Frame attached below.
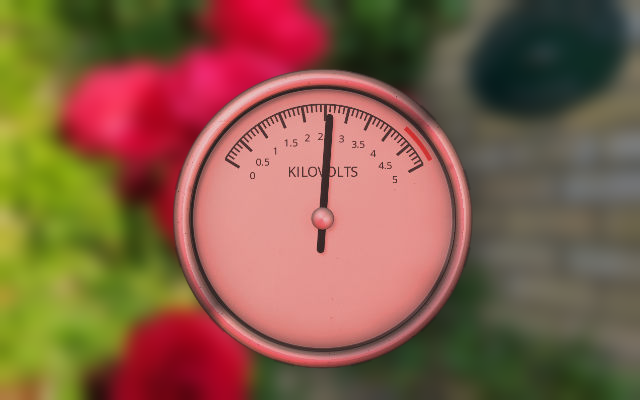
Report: 2.6 kV
